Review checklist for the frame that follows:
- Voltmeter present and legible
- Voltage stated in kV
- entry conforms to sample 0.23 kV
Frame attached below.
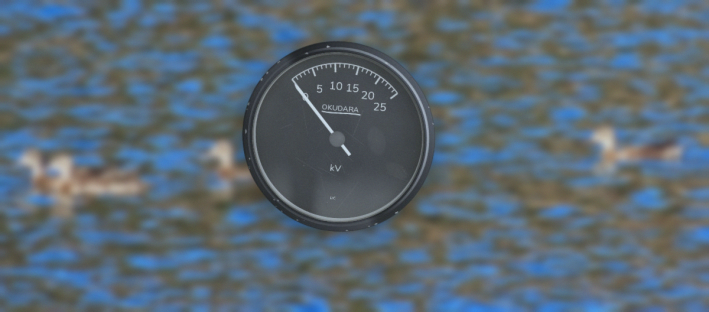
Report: 0 kV
